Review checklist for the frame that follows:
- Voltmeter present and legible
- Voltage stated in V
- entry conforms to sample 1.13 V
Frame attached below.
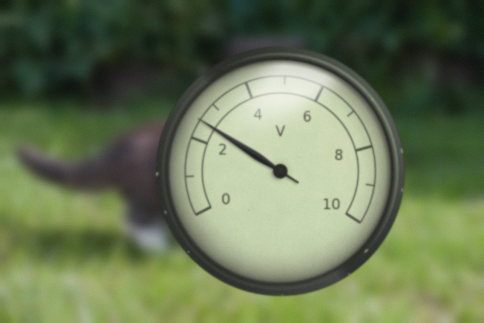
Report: 2.5 V
